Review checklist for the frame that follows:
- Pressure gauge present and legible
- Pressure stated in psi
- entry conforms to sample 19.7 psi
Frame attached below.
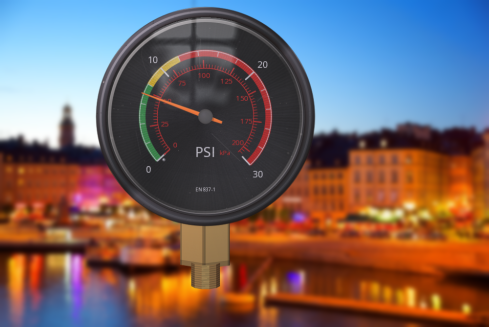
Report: 7 psi
